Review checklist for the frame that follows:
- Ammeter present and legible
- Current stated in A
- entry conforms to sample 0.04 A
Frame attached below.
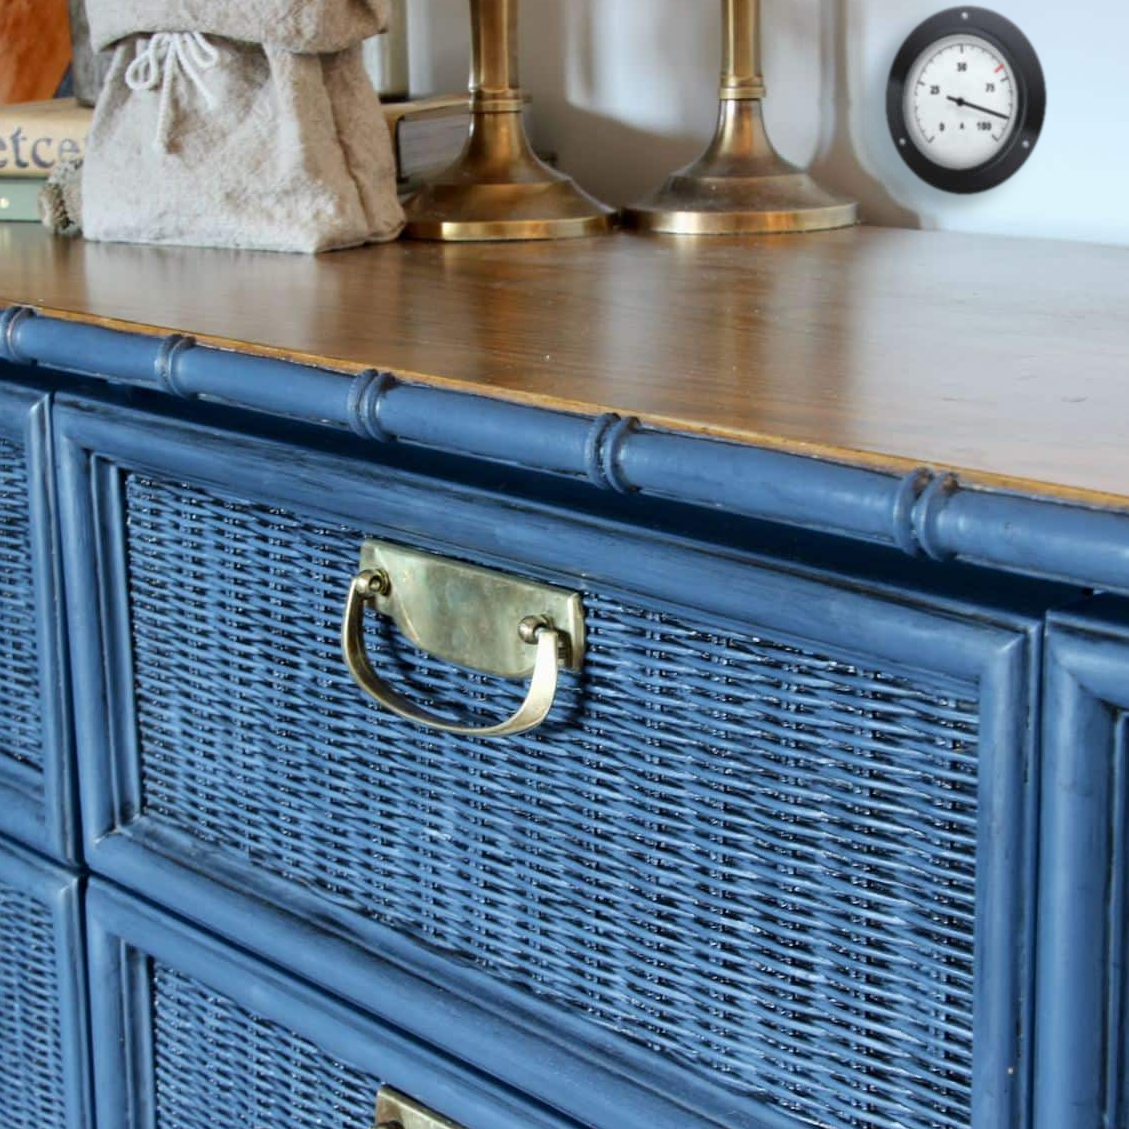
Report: 90 A
